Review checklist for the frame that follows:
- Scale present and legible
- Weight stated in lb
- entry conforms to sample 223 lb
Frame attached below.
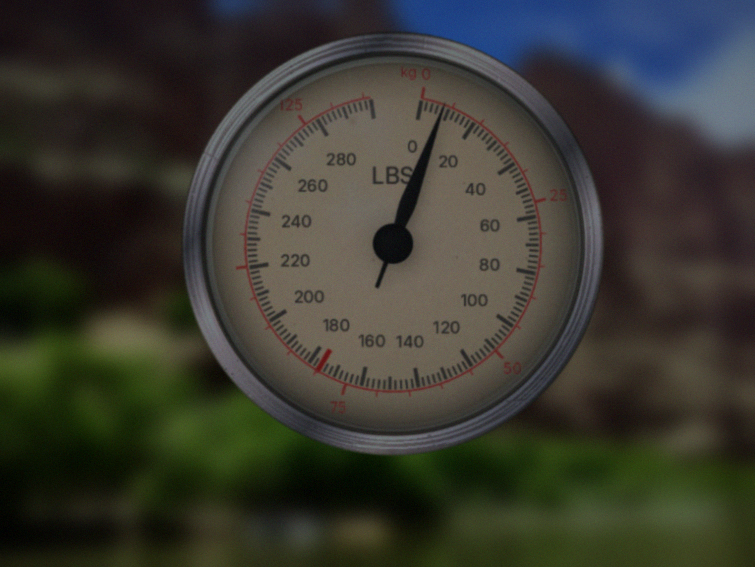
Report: 8 lb
